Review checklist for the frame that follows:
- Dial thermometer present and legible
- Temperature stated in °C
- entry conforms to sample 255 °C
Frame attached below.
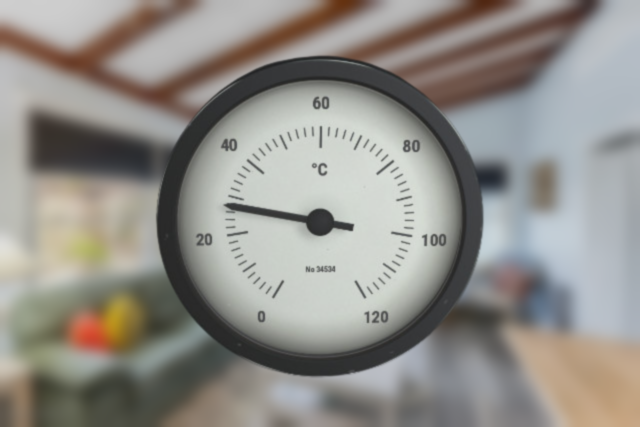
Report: 28 °C
